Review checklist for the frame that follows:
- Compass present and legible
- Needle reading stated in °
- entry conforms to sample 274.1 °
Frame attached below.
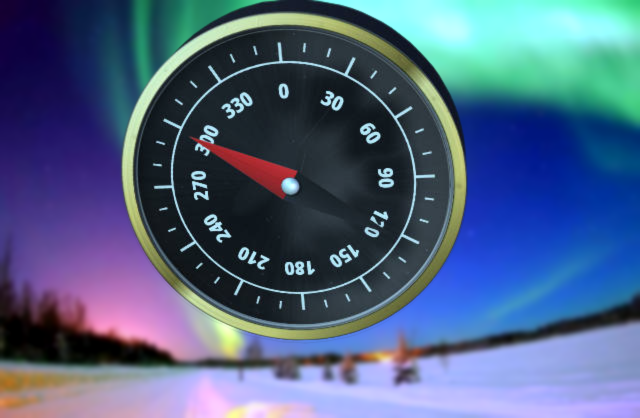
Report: 300 °
